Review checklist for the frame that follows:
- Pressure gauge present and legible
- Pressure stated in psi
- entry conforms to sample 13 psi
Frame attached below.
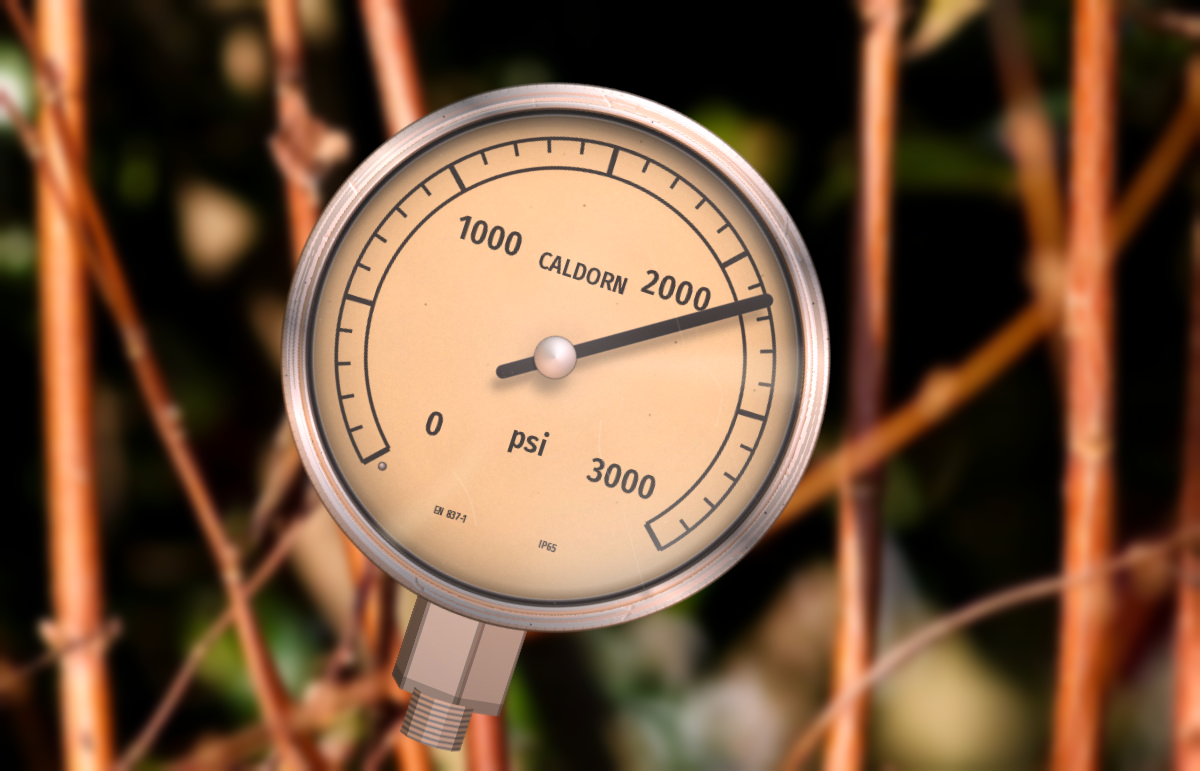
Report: 2150 psi
